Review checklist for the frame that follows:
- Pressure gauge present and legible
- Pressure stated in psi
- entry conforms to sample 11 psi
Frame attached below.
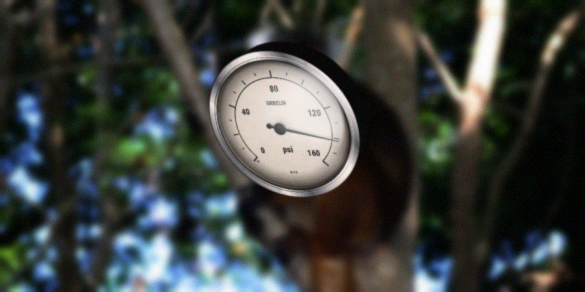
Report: 140 psi
